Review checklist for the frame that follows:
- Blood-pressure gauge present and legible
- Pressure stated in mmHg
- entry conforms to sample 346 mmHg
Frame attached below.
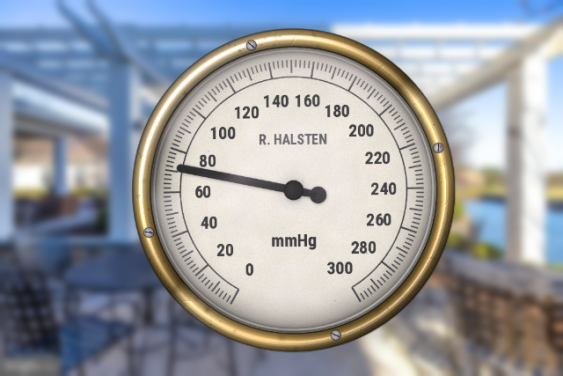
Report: 72 mmHg
